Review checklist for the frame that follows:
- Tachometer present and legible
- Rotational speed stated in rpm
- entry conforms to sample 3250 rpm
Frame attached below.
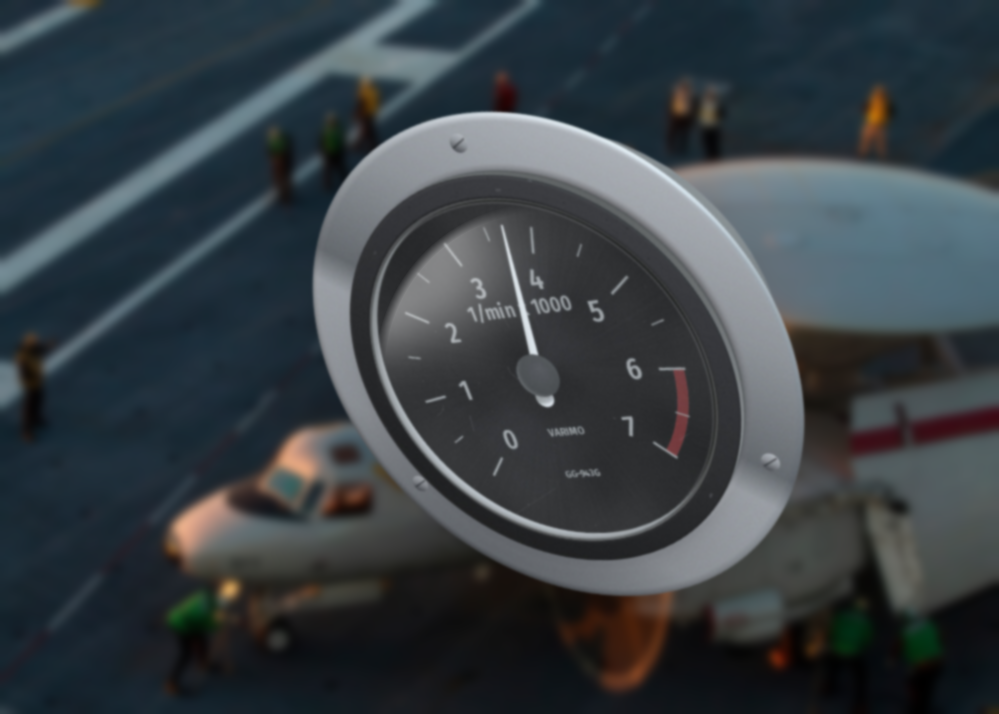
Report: 3750 rpm
